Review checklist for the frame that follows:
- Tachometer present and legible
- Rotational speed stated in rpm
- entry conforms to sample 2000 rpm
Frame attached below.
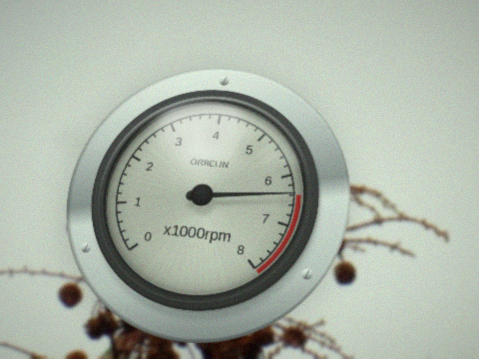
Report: 6400 rpm
